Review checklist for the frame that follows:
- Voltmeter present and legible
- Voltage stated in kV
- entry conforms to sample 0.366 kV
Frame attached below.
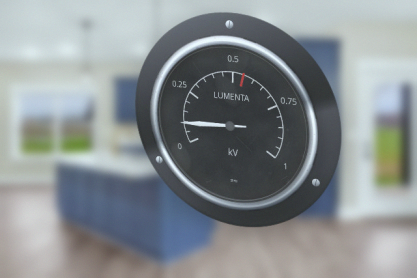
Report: 0.1 kV
